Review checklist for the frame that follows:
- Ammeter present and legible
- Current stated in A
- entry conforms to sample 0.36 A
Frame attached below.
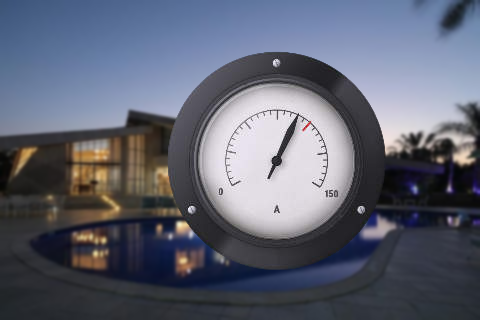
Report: 90 A
